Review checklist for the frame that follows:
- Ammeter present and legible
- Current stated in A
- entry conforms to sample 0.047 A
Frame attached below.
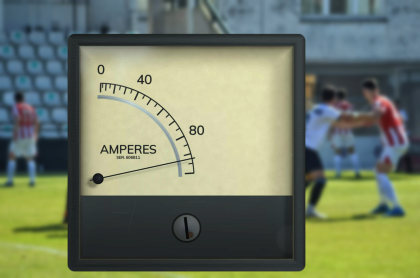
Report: 92.5 A
